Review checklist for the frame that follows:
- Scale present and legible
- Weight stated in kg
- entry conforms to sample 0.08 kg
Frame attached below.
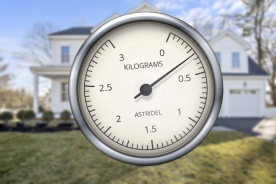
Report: 0.3 kg
